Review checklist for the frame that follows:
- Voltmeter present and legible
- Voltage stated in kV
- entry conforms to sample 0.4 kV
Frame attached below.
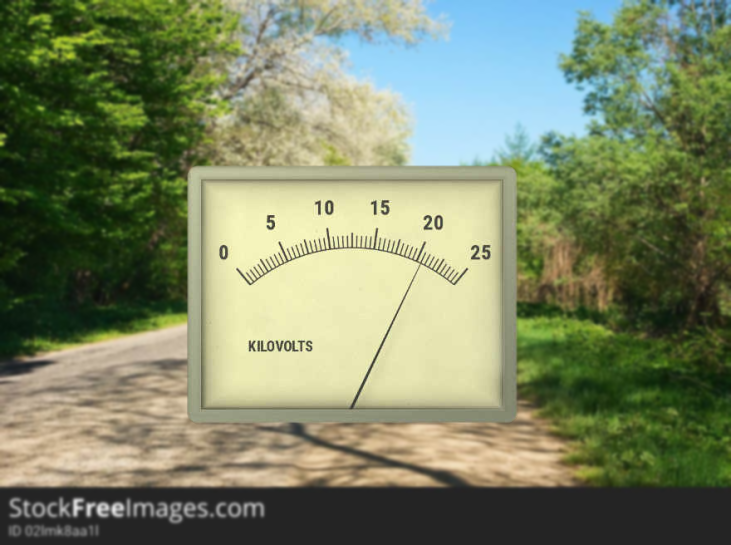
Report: 20.5 kV
